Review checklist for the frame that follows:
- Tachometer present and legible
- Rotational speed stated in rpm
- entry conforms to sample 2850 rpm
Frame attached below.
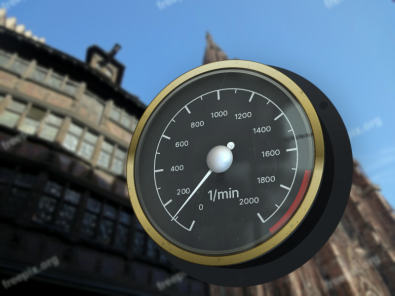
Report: 100 rpm
